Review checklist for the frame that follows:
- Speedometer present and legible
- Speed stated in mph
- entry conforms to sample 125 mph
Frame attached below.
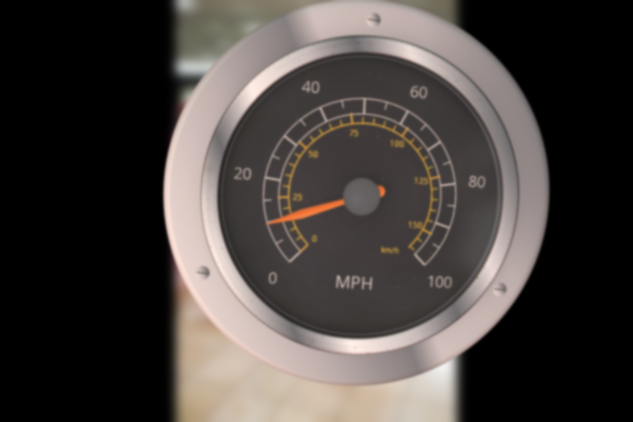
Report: 10 mph
